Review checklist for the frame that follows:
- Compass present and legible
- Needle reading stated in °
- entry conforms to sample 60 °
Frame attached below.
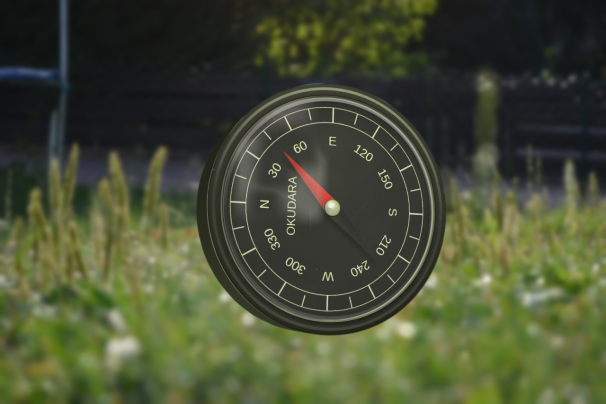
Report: 45 °
